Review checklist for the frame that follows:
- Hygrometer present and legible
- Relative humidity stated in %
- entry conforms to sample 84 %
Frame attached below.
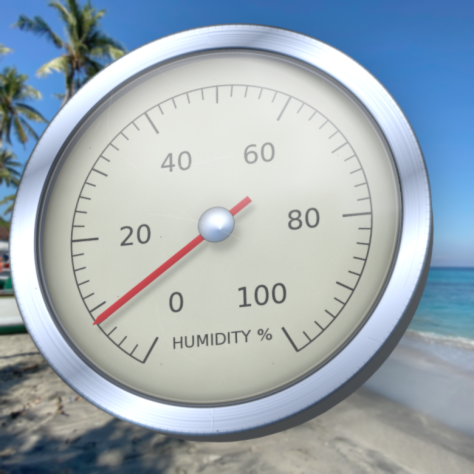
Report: 8 %
